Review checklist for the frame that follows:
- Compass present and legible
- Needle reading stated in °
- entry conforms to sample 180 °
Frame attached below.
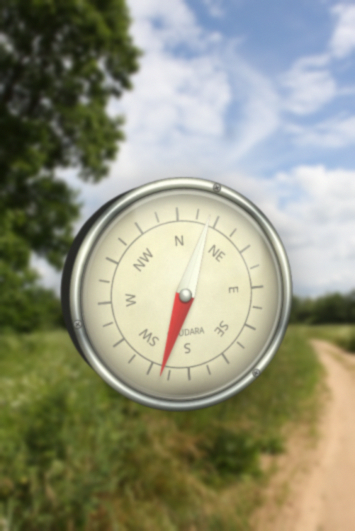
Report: 202.5 °
